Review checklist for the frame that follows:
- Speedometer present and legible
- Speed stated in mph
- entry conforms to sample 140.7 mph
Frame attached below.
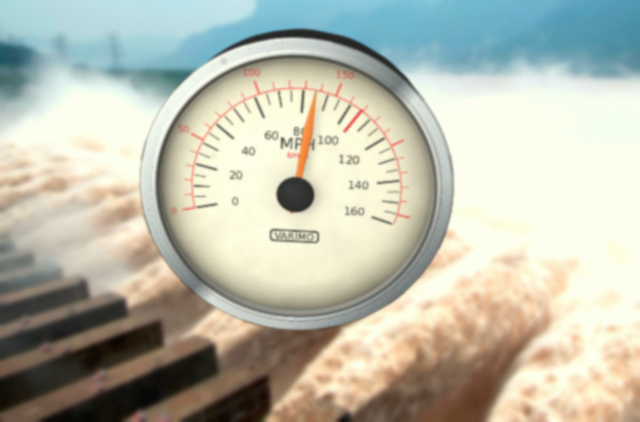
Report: 85 mph
